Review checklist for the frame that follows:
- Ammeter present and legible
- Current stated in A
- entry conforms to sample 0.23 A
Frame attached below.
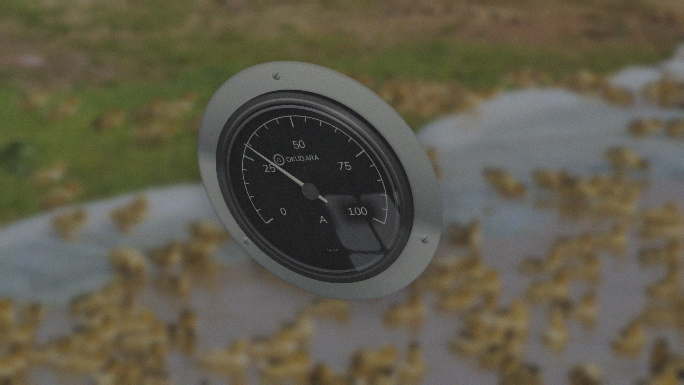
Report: 30 A
